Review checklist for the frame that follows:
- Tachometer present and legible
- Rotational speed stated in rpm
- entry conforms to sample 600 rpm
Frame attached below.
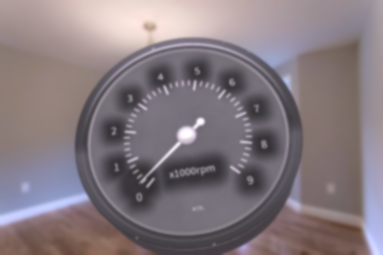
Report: 200 rpm
